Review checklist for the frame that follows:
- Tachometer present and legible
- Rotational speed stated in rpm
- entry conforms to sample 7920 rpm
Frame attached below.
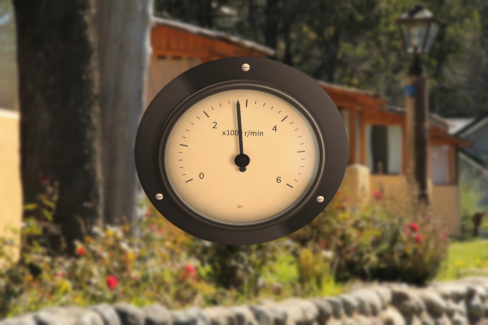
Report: 2800 rpm
